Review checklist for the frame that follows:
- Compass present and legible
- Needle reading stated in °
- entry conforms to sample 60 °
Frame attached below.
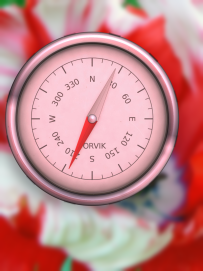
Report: 205 °
